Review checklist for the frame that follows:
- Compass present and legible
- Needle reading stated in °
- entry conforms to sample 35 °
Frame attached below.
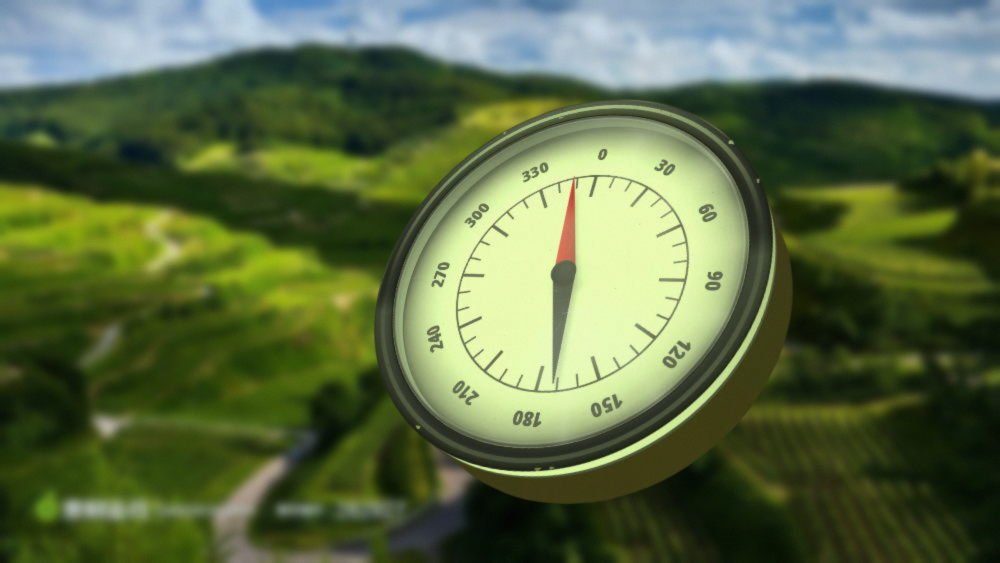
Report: 350 °
